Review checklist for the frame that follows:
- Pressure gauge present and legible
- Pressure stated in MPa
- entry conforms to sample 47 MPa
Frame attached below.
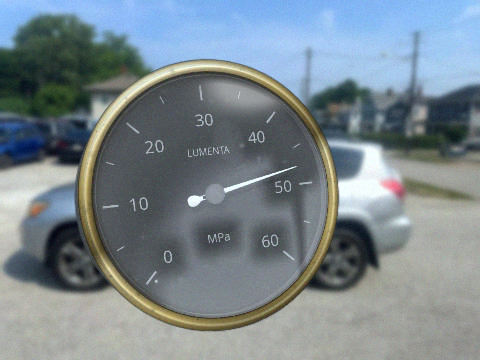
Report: 47.5 MPa
